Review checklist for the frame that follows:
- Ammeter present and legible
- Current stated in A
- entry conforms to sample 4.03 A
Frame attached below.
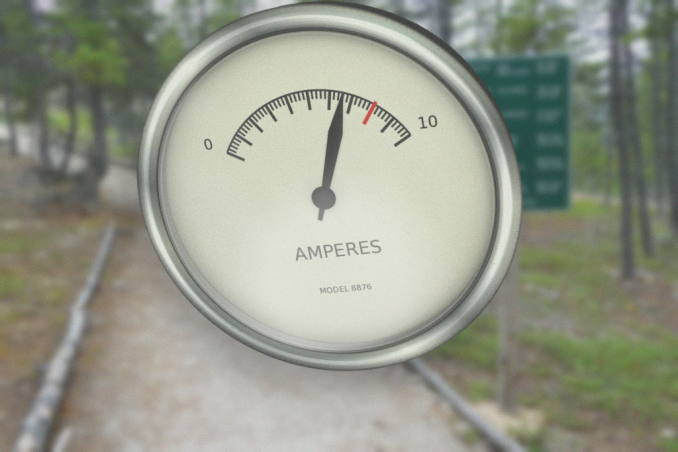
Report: 6.6 A
